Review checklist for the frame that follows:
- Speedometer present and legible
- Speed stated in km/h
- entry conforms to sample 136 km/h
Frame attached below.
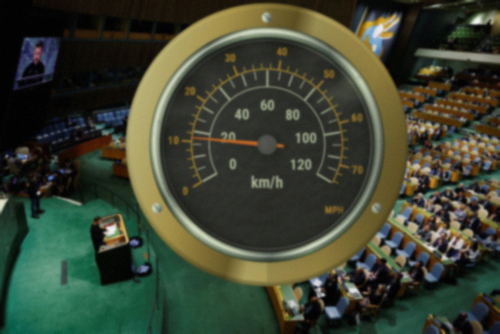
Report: 17.5 km/h
